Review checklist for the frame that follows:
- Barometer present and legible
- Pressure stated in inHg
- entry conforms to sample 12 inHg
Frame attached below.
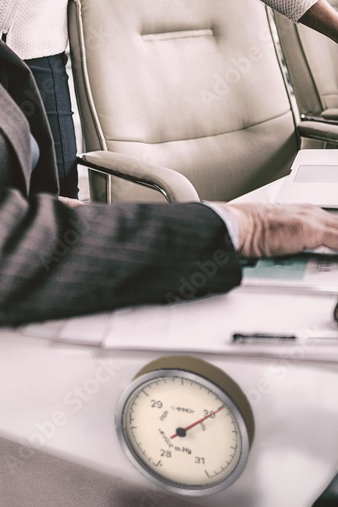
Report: 30 inHg
